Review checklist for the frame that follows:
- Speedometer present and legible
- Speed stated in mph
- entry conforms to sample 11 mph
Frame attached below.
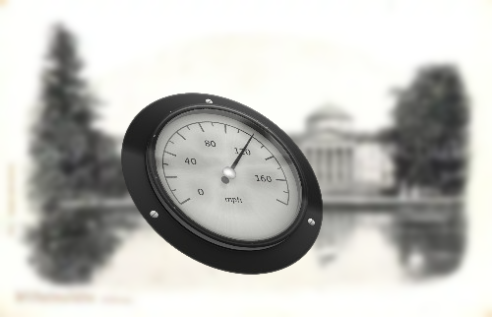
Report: 120 mph
